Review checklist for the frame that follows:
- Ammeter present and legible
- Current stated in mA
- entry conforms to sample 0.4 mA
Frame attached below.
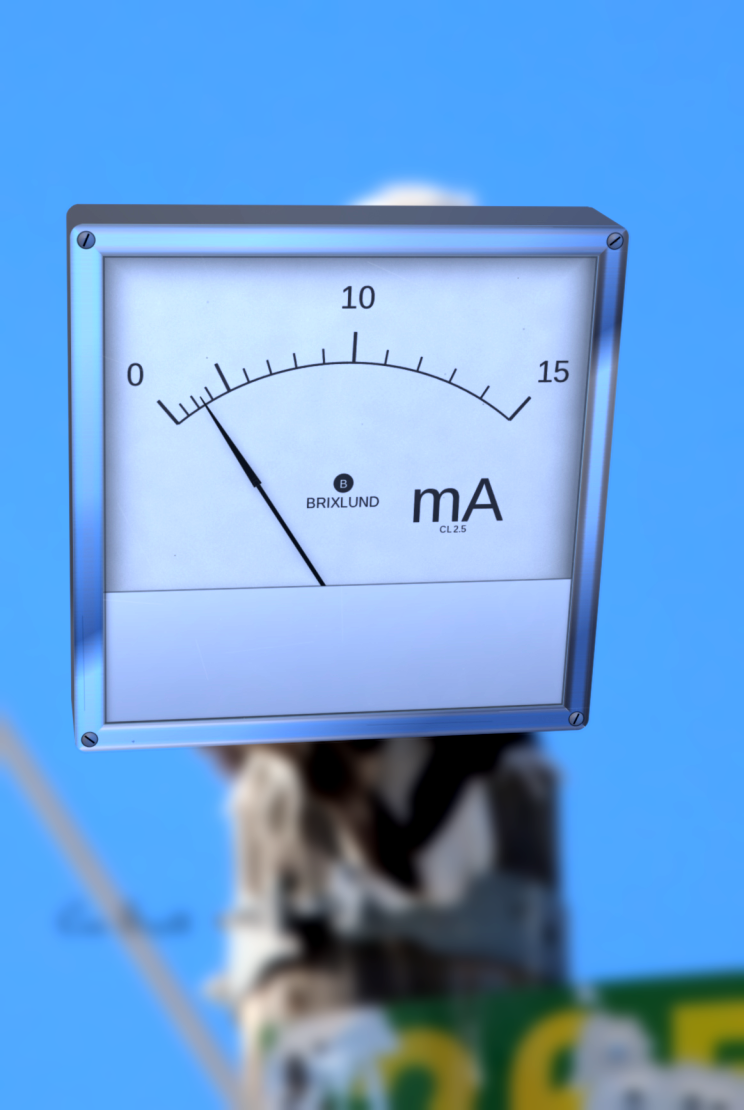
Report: 3.5 mA
